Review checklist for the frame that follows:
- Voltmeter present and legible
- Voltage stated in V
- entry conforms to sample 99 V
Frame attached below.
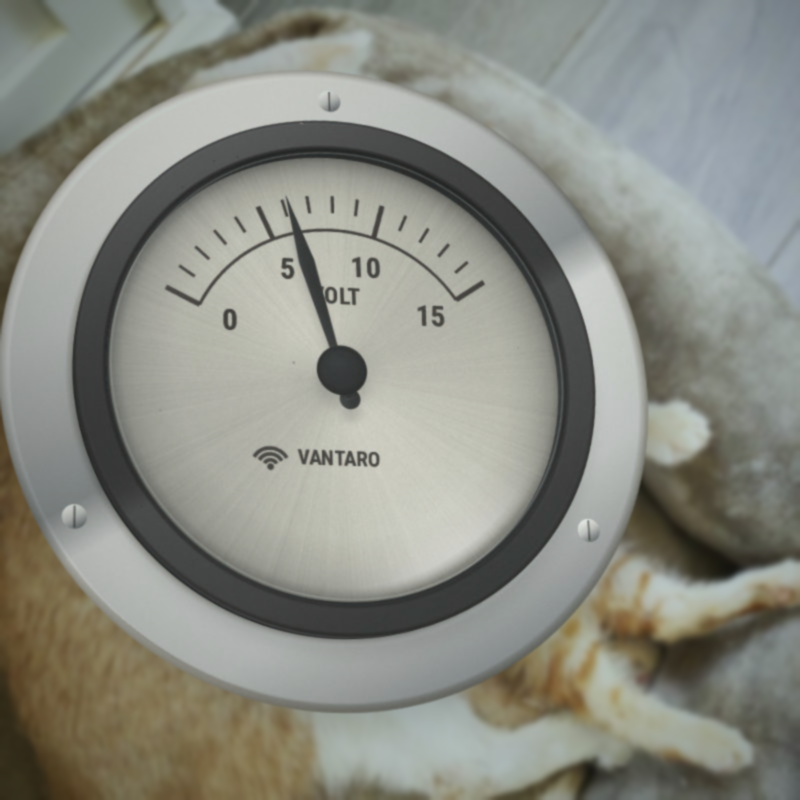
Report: 6 V
